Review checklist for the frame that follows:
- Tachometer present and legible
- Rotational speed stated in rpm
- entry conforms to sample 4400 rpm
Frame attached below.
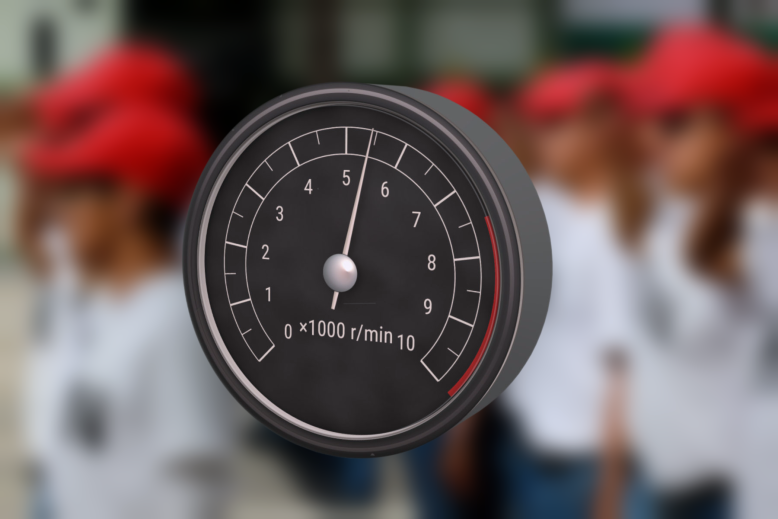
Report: 5500 rpm
